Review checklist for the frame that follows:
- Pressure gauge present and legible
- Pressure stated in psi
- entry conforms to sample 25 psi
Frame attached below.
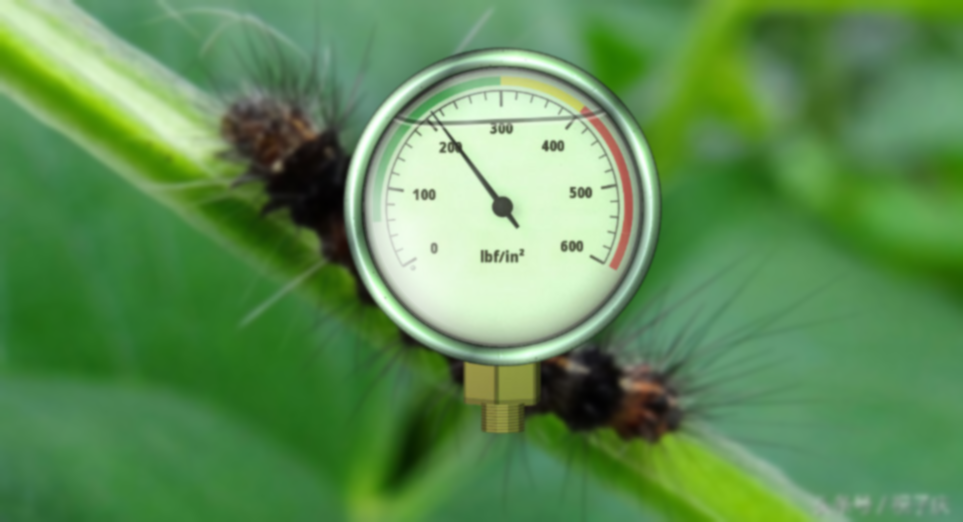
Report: 210 psi
